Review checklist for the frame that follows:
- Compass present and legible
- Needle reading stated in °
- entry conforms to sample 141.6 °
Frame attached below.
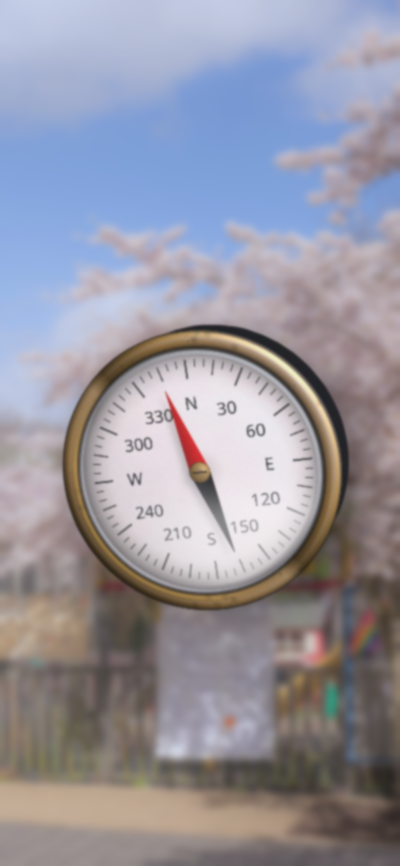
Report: 345 °
